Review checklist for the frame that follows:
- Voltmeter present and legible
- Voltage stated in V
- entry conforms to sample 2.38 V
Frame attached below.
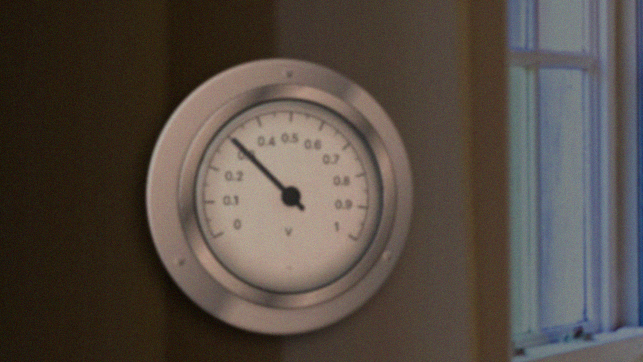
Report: 0.3 V
